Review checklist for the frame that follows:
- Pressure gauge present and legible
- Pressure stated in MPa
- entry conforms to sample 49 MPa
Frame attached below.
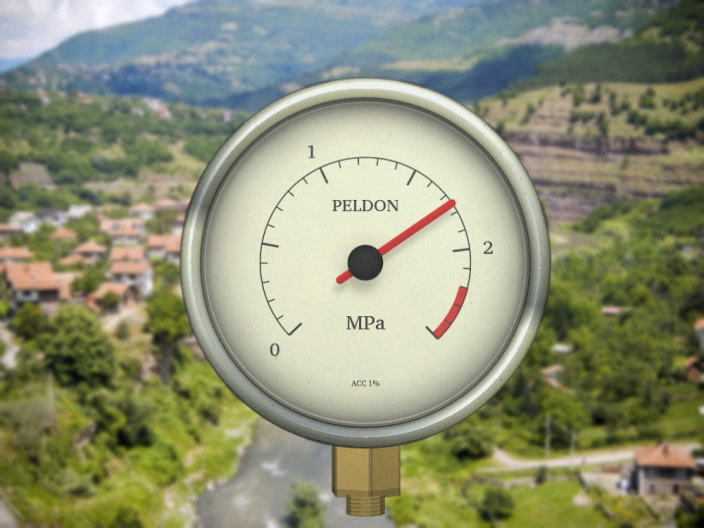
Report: 1.75 MPa
